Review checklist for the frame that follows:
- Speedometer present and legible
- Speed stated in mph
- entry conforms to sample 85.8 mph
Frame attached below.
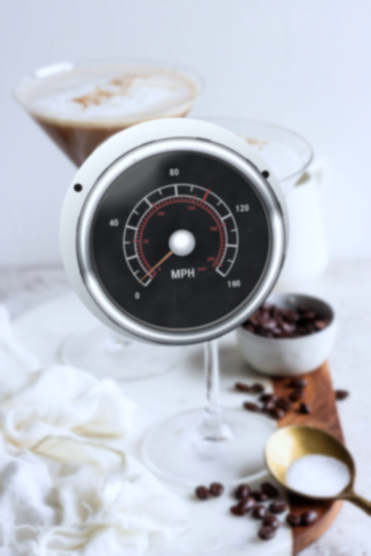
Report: 5 mph
